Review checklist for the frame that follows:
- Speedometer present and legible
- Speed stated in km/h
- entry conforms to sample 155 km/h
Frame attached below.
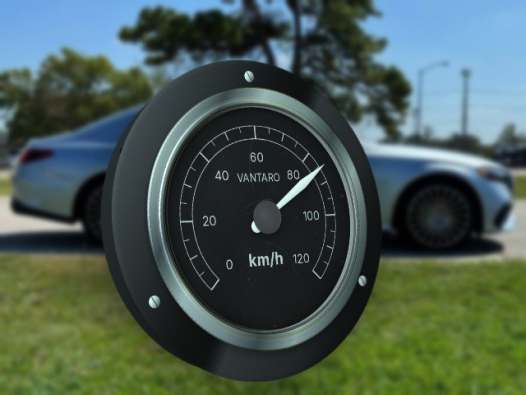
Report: 85 km/h
